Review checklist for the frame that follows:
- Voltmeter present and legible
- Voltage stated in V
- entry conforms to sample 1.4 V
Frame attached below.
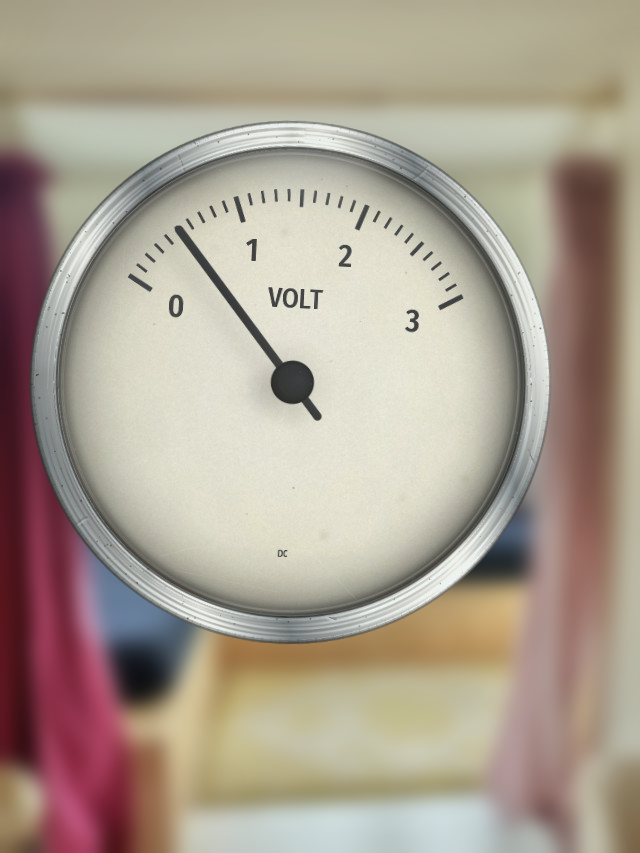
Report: 0.5 V
